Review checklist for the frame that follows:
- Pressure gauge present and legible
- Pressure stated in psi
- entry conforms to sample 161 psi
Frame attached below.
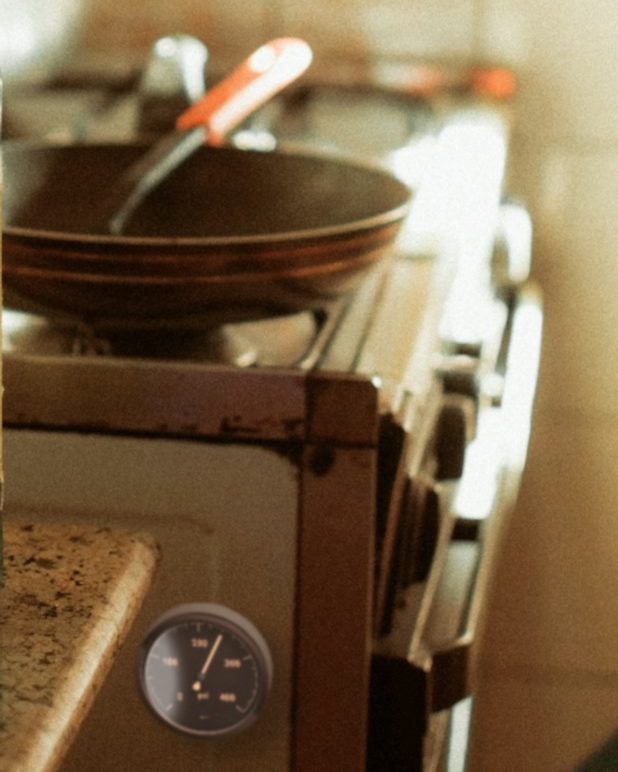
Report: 240 psi
